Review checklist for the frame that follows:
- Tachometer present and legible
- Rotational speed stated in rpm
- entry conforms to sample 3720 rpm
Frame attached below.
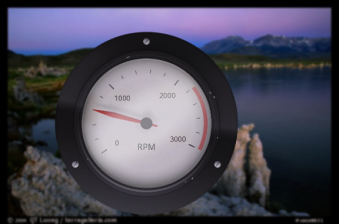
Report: 600 rpm
